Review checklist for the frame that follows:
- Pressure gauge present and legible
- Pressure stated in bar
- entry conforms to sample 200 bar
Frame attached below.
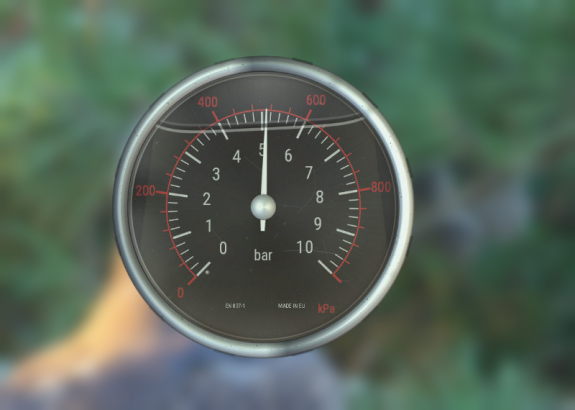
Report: 5.1 bar
